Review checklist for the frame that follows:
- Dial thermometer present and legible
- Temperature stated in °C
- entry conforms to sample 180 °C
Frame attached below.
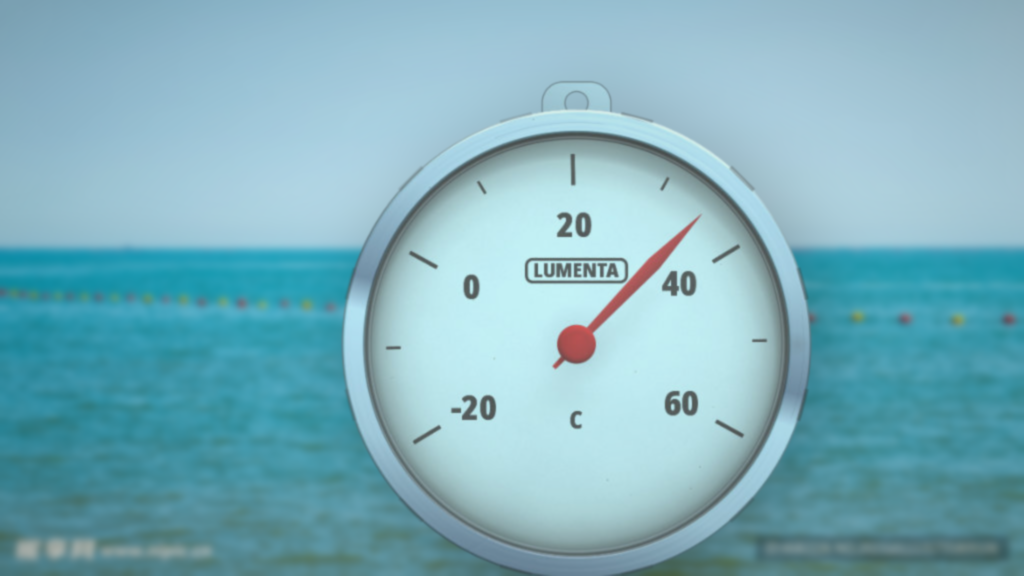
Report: 35 °C
